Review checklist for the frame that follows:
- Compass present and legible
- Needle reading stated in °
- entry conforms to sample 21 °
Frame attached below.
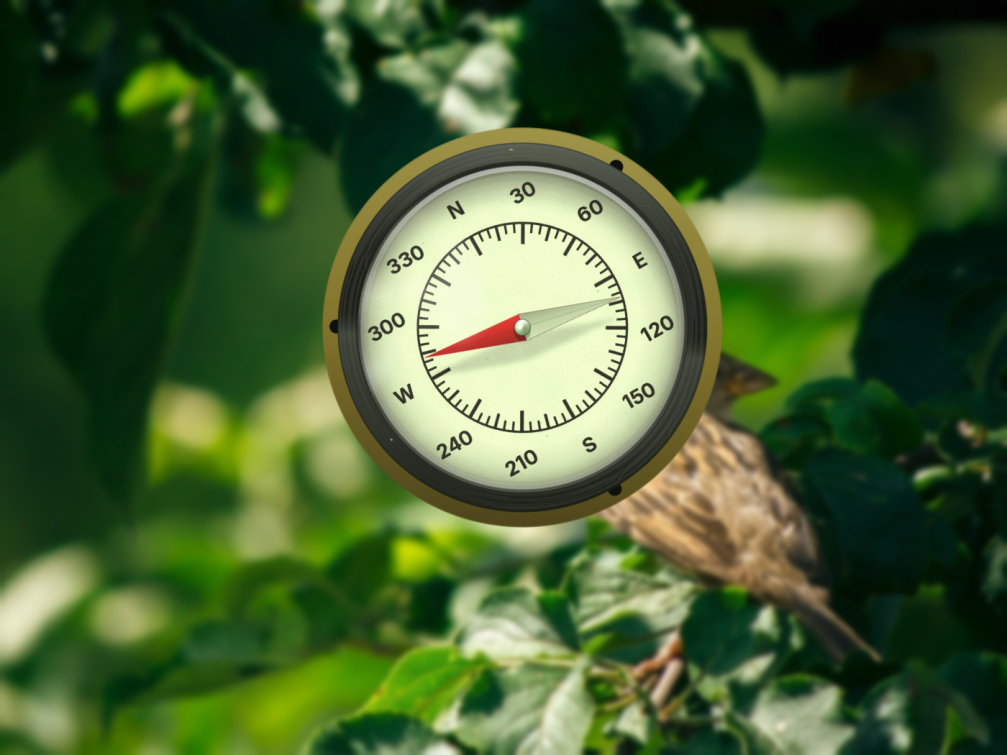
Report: 282.5 °
